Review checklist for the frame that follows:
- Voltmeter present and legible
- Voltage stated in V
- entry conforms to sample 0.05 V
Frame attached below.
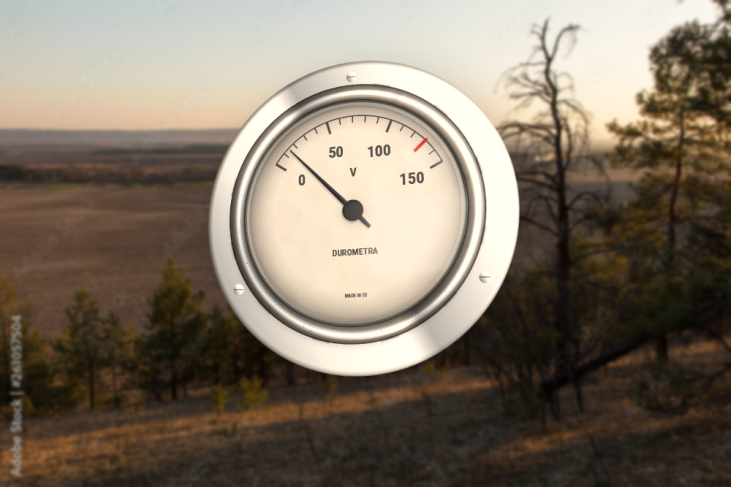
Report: 15 V
